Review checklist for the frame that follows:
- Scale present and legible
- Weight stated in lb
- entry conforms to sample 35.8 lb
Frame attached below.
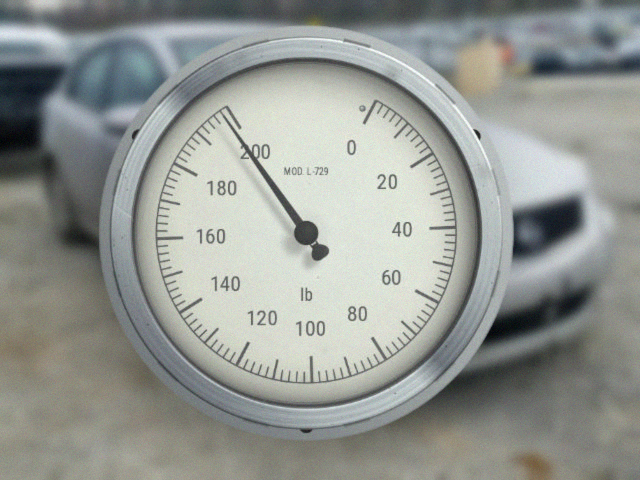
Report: 198 lb
